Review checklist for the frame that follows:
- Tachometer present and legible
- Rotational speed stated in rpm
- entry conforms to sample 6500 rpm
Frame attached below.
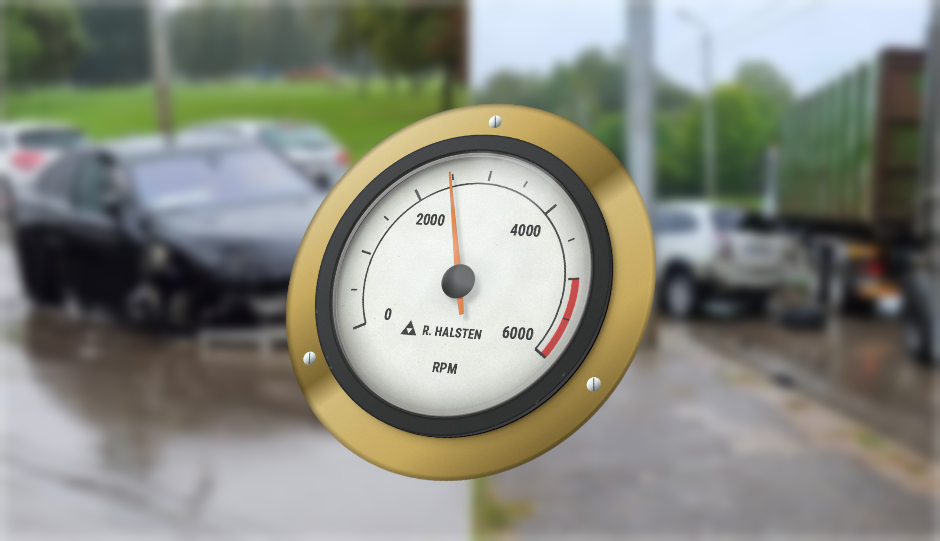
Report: 2500 rpm
